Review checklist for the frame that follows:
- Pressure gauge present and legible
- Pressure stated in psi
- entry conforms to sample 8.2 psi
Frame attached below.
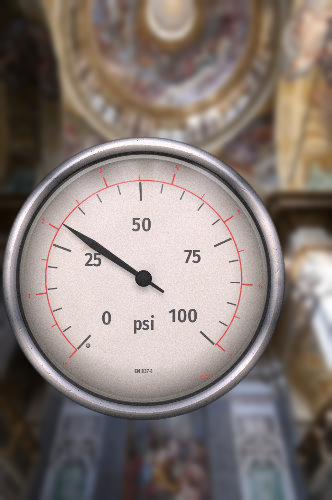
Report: 30 psi
